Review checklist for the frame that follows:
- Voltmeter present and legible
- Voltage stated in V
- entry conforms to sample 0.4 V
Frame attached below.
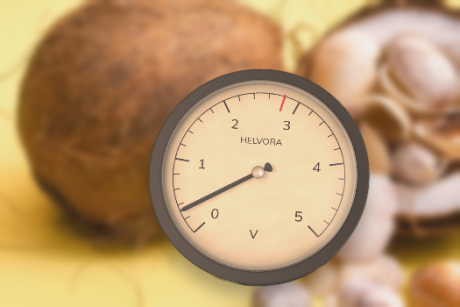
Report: 0.3 V
